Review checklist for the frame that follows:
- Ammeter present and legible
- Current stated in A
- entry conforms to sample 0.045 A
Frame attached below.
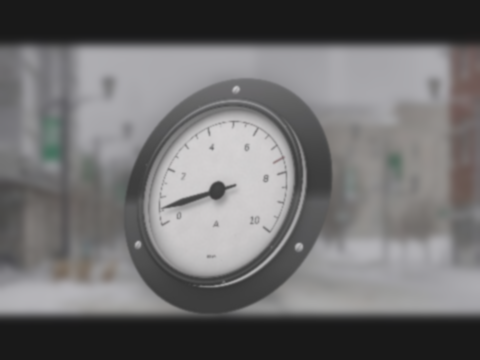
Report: 0.5 A
